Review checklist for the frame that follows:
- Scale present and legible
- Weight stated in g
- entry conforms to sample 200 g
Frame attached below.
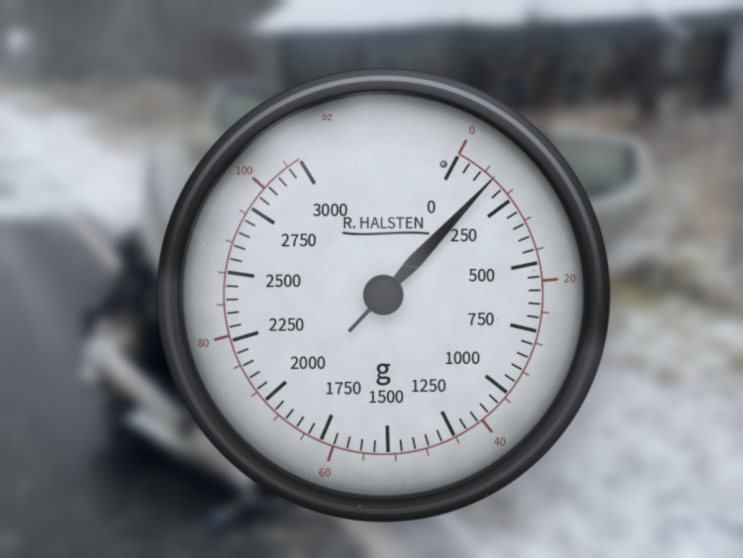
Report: 150 g
